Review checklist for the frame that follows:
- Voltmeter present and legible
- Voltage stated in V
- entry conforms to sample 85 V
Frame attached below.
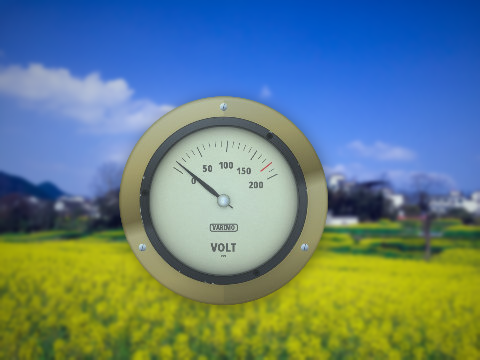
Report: 10 V
